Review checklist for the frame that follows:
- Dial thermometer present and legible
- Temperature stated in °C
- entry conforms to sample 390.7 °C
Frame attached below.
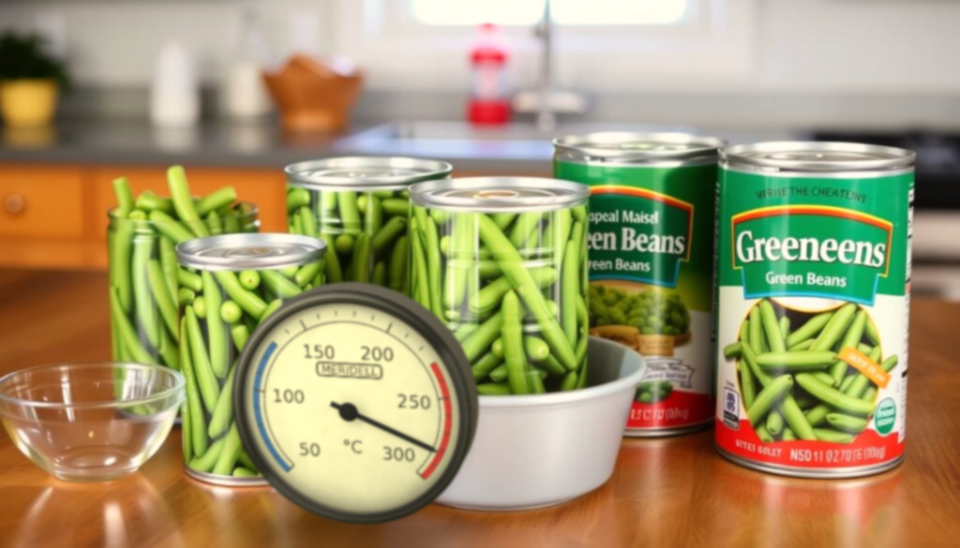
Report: 280 °C
